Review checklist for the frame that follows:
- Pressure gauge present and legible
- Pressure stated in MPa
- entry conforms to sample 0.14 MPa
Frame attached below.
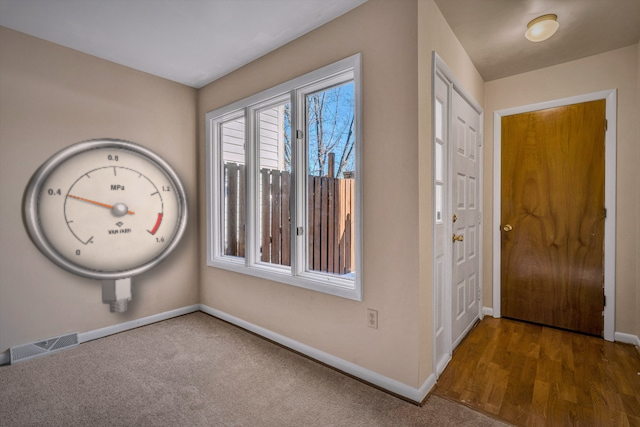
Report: 0.4 MPa
